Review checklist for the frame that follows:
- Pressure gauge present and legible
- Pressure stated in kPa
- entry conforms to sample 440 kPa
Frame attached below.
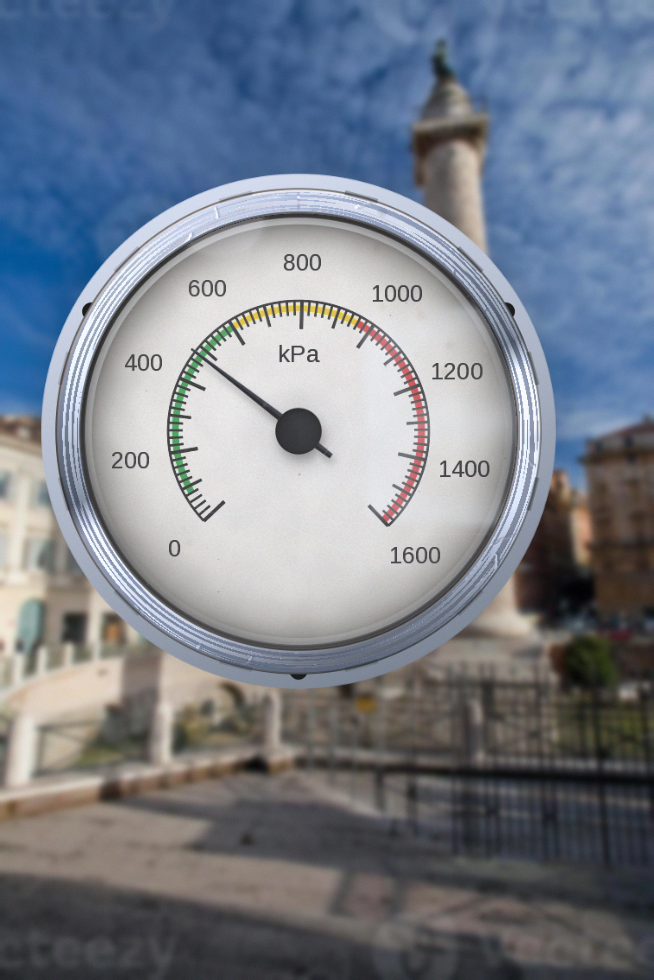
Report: 480 kPa
